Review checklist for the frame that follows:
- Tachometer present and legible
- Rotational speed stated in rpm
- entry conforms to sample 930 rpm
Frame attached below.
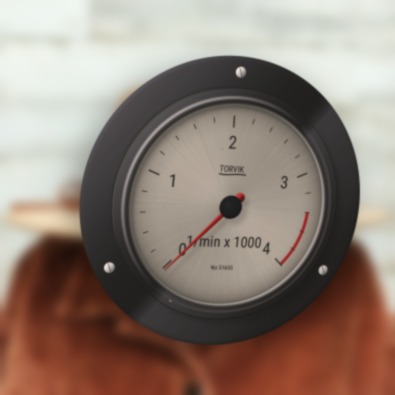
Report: 0 rpm
